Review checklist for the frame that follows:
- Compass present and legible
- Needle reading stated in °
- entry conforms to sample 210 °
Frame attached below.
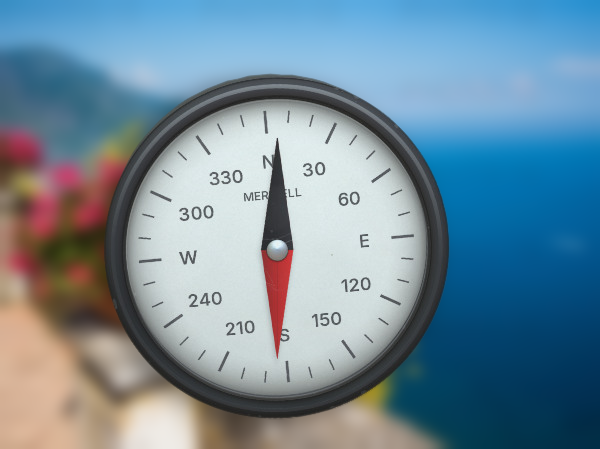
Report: 185 °
